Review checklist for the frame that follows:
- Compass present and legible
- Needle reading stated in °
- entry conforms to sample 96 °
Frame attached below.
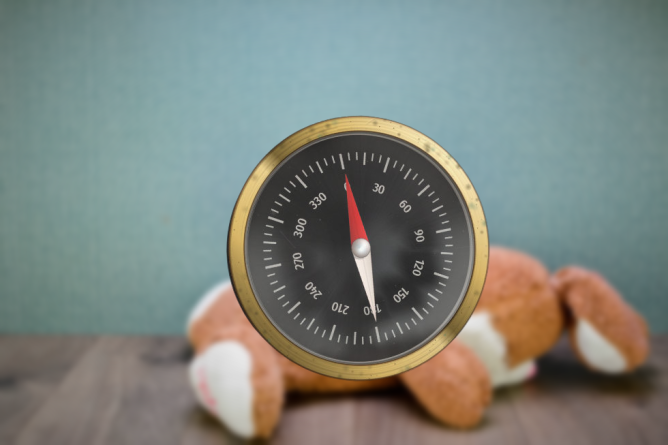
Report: 0 °
